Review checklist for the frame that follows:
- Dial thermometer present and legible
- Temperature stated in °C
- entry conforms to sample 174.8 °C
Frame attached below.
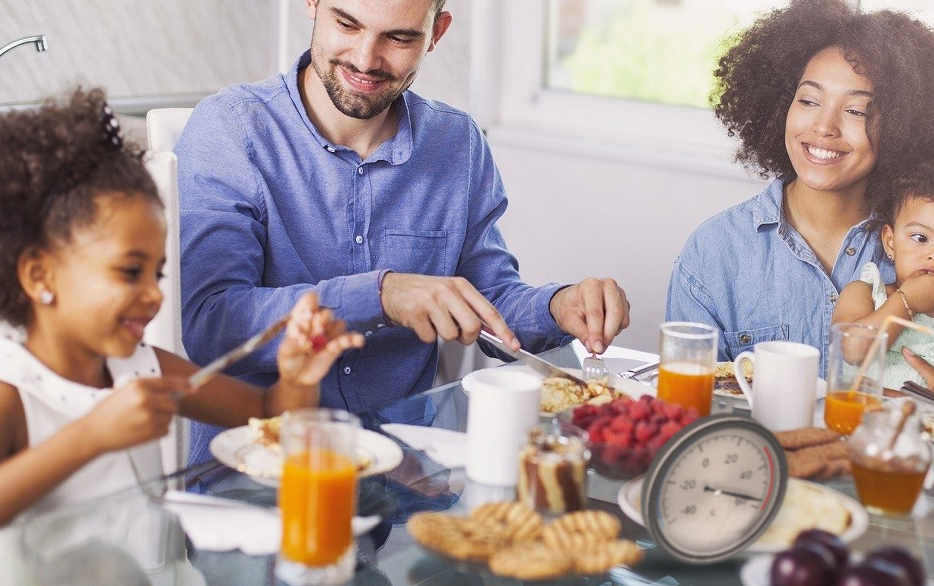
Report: 56 °C
